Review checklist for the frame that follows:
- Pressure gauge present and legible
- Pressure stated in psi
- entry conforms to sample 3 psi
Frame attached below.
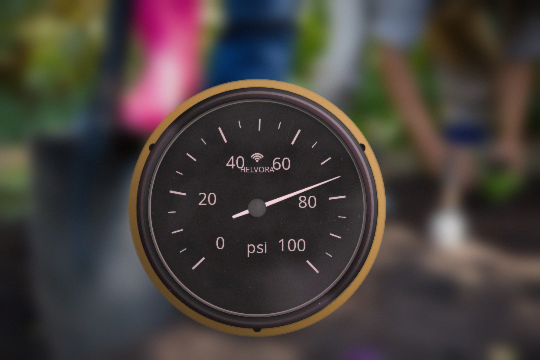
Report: 75 psi
